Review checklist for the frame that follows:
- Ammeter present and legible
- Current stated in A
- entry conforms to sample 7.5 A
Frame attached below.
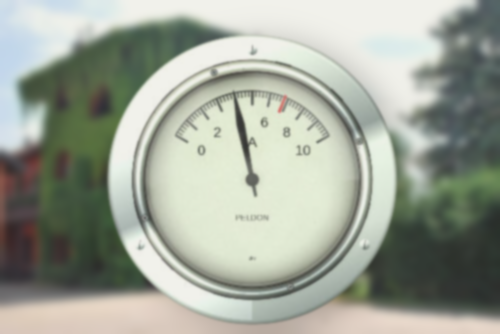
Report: 4 A
